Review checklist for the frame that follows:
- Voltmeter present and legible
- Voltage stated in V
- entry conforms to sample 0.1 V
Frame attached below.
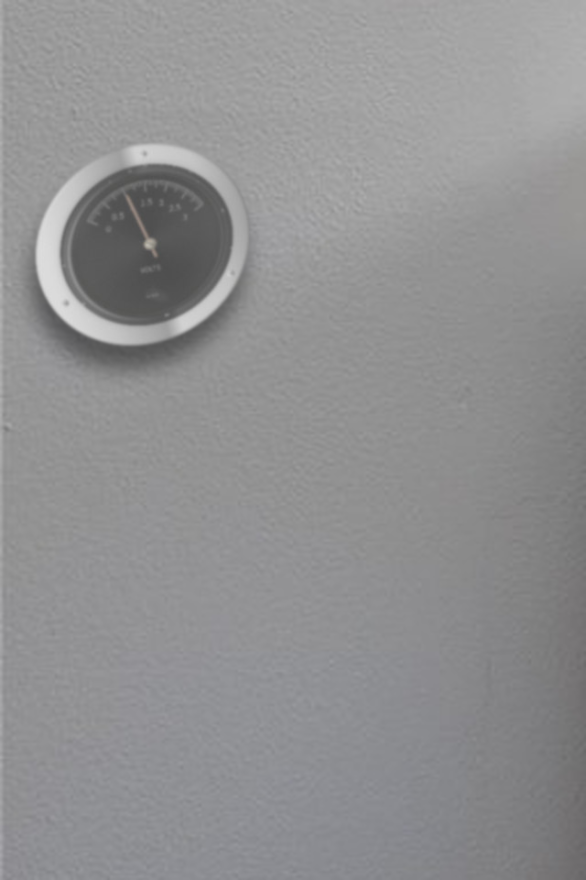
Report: 1 V
